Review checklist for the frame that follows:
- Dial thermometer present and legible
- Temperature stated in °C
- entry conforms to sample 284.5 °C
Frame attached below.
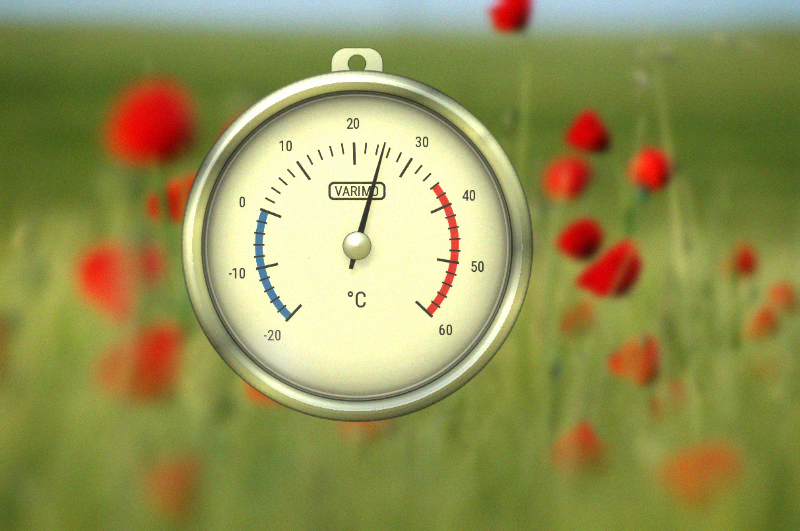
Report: 25 °C
